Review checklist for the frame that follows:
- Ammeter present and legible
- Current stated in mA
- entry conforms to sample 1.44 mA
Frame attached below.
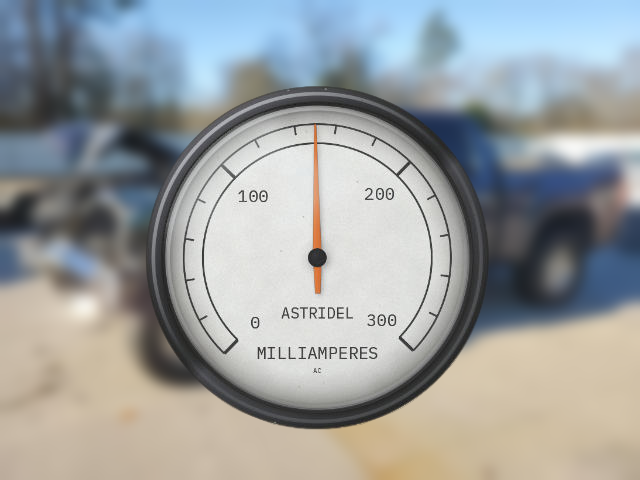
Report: 150 mA
